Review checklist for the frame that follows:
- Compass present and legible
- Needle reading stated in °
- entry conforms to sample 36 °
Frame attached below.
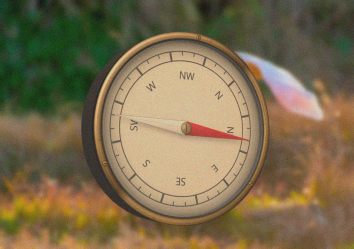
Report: 50 °
